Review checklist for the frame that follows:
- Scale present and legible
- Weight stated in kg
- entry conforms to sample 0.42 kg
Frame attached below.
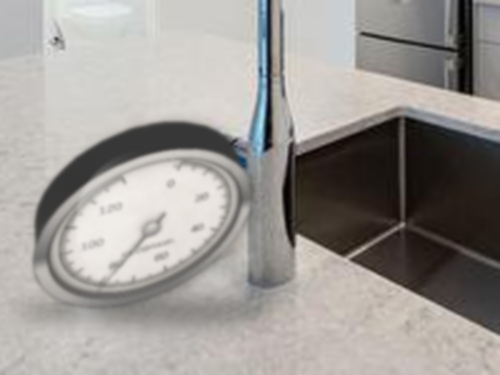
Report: 80 kg
